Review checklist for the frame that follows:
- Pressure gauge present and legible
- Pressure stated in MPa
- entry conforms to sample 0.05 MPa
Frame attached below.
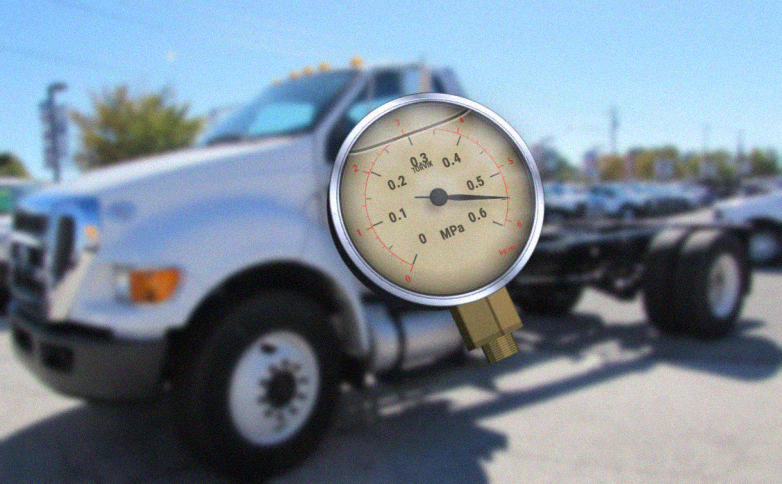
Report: 0.55 MPa
